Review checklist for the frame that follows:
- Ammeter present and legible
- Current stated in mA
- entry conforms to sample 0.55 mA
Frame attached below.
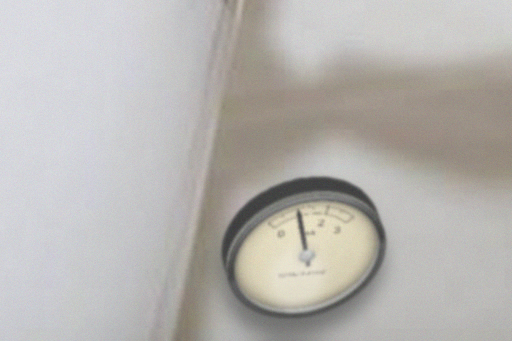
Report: 1 mA
